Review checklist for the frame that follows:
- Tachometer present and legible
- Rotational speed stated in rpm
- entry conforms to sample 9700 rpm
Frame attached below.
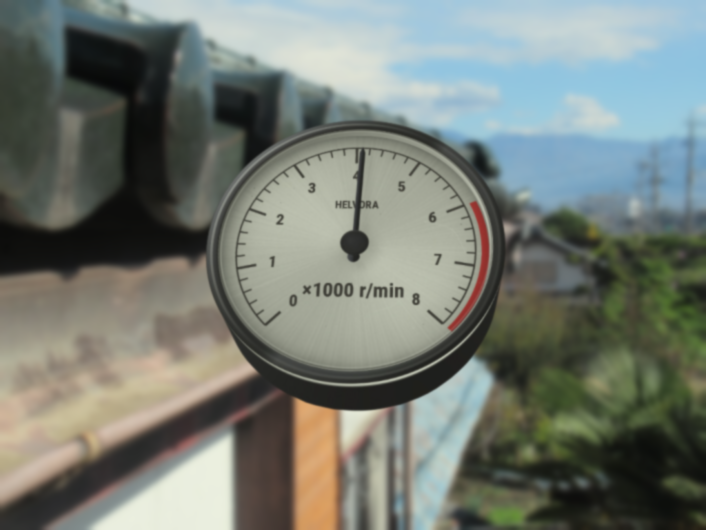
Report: 4100 rpm
